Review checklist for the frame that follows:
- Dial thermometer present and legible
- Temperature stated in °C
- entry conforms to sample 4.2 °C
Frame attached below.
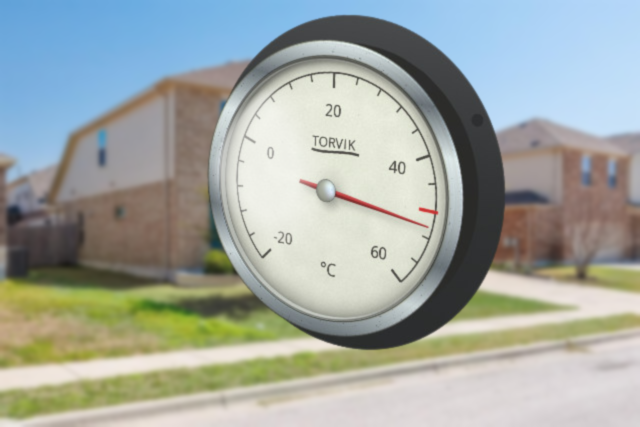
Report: 50 °C
